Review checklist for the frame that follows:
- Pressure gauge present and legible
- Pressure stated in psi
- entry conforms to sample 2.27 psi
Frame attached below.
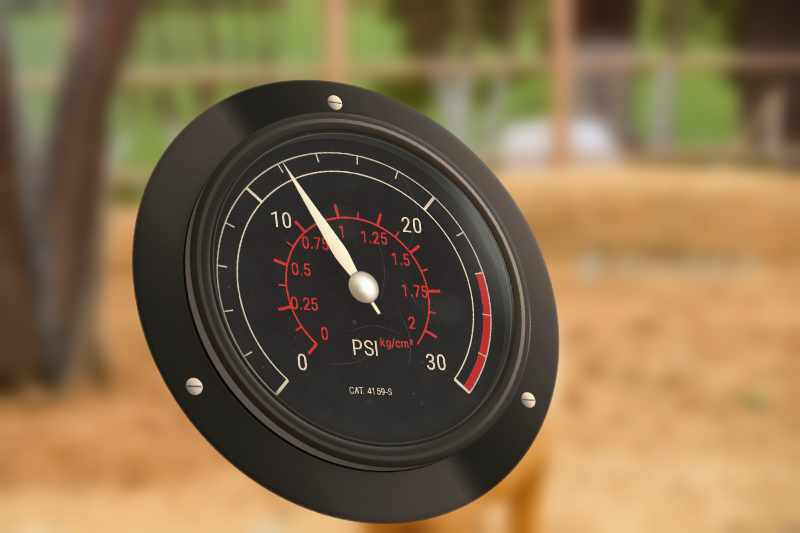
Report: 12 psi
